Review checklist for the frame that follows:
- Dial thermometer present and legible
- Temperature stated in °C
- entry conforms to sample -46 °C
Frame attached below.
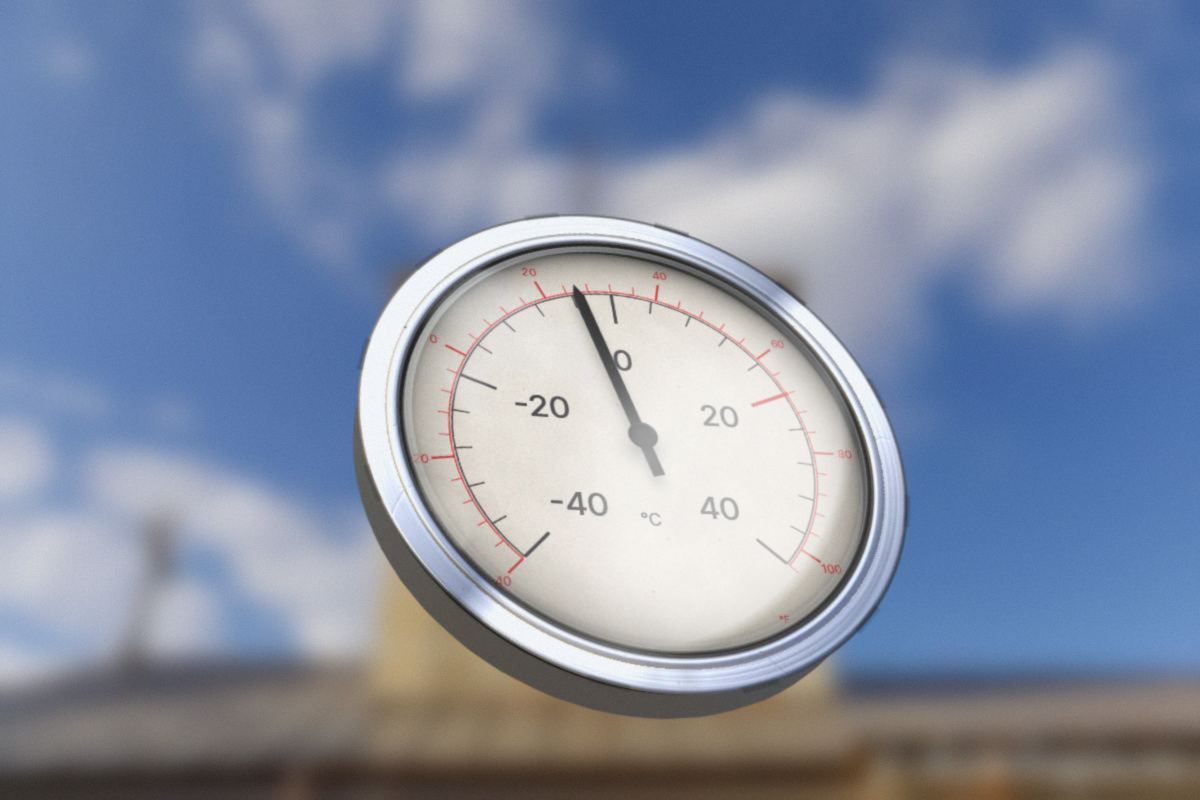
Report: -4 °C
